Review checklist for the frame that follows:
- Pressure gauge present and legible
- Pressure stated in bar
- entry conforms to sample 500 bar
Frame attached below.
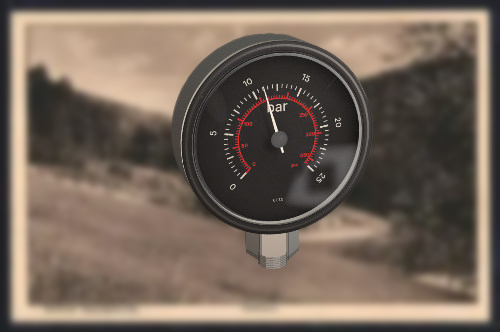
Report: 11 bar
